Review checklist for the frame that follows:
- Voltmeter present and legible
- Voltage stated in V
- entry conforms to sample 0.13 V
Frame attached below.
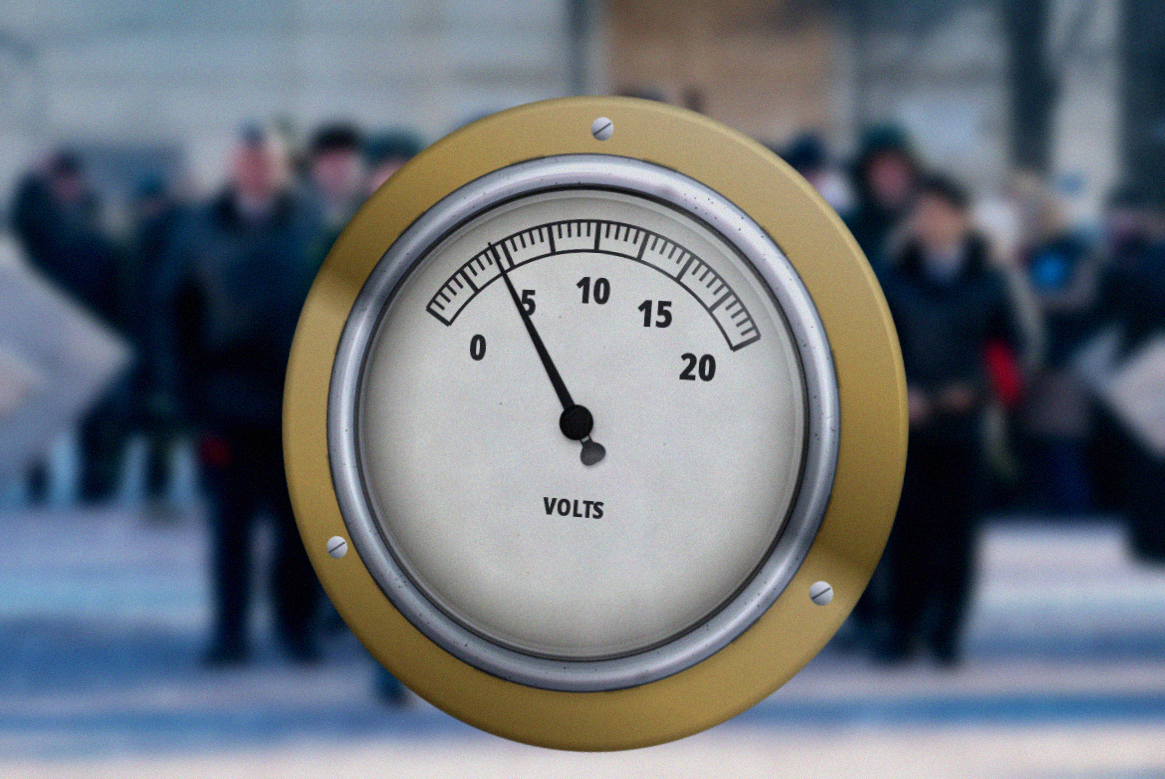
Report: 4.5 V
